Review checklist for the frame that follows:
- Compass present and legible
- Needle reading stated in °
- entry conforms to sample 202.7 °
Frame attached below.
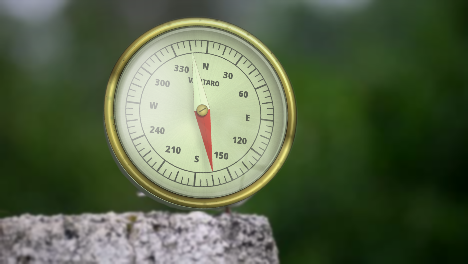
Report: 165 °
